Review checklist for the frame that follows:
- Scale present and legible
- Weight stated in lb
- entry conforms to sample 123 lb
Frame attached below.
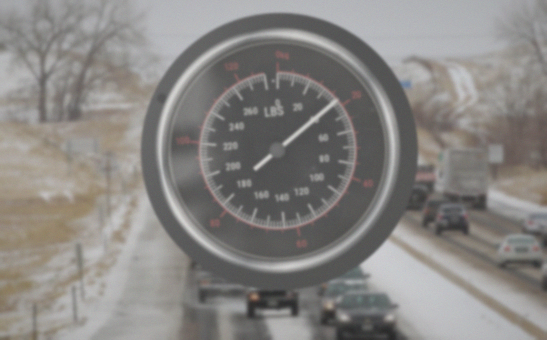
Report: 40 lb
